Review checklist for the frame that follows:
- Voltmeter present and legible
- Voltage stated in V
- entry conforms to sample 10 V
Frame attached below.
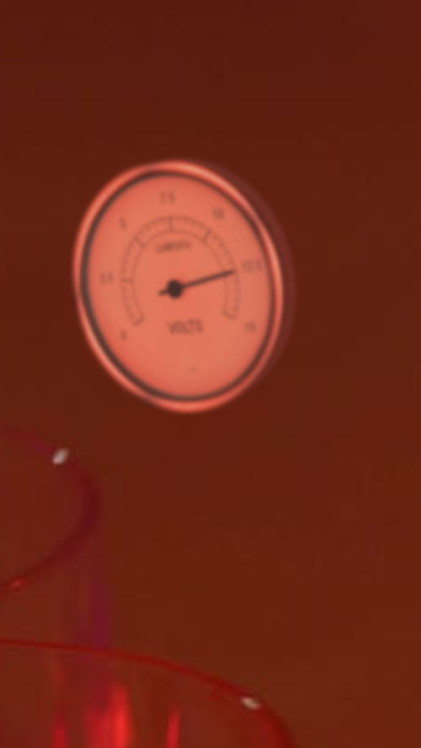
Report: 12.5 V
